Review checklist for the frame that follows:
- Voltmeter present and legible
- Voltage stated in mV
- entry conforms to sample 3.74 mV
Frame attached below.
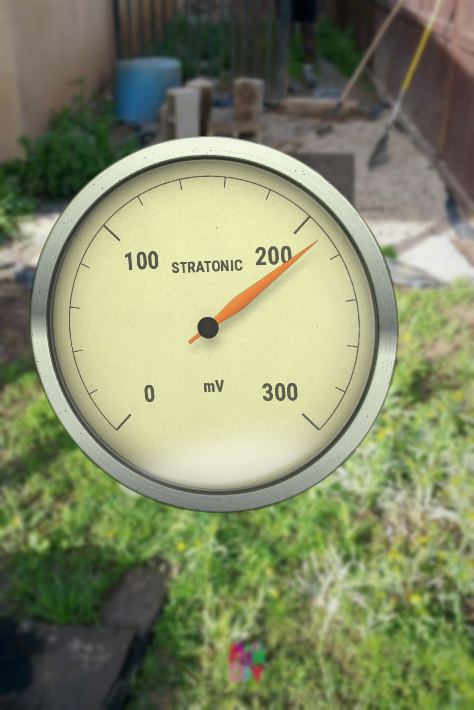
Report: 210 mV
